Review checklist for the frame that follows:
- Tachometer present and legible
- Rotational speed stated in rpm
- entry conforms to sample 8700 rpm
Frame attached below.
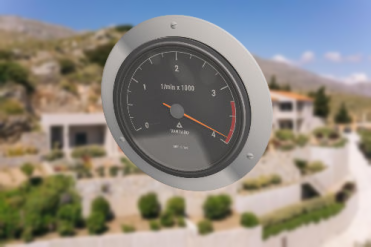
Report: 3875 rpm
